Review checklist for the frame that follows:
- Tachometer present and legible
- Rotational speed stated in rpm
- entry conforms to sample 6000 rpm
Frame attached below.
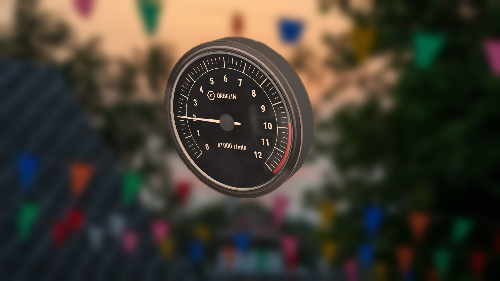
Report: 2000 rpm
